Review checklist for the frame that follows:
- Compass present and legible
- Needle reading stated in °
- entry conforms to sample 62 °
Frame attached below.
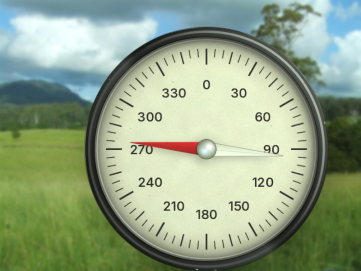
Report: 275 °
